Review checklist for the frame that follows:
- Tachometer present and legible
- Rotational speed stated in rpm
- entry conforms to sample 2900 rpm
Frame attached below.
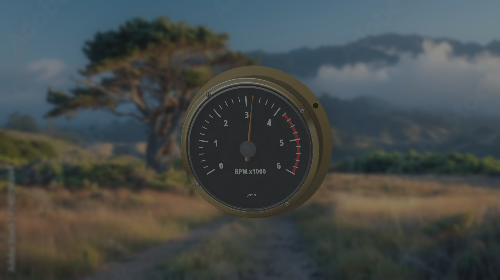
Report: 3200 rpm
